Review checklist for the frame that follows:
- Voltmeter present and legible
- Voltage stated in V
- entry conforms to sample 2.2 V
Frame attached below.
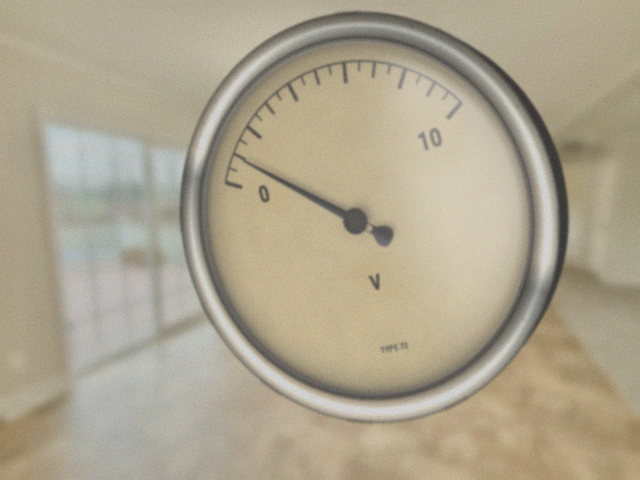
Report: 1 V
